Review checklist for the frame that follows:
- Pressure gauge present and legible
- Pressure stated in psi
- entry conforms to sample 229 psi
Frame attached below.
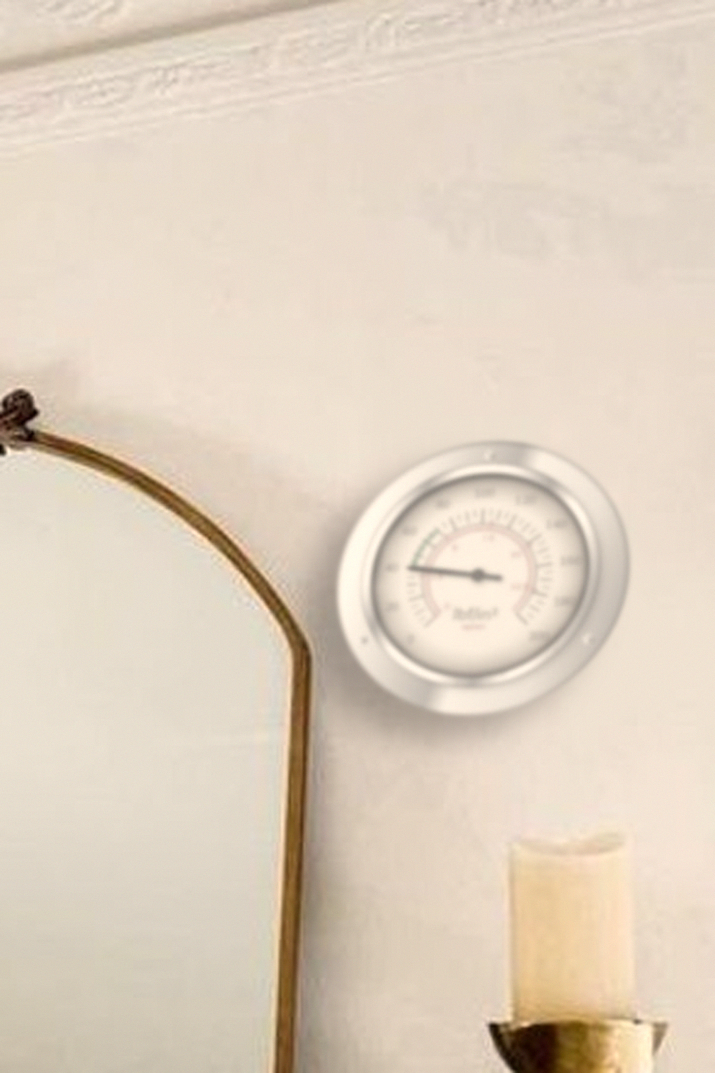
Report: 40 psi
